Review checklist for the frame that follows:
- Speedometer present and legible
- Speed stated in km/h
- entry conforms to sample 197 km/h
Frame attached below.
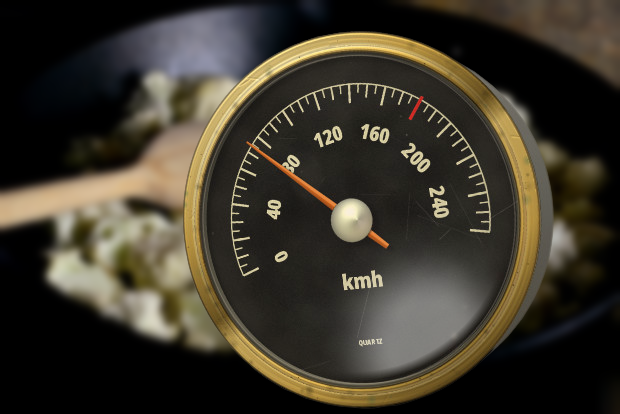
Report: 75 km/h
